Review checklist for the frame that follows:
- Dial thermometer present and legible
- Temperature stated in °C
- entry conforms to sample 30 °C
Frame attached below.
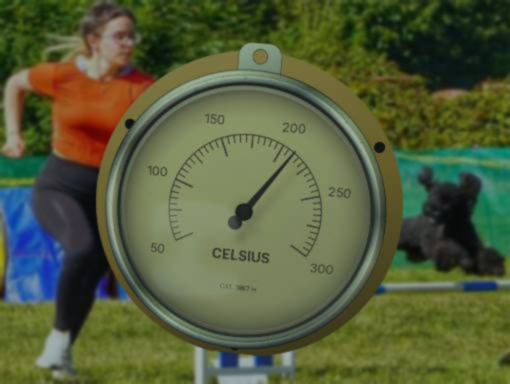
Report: 210 °C
